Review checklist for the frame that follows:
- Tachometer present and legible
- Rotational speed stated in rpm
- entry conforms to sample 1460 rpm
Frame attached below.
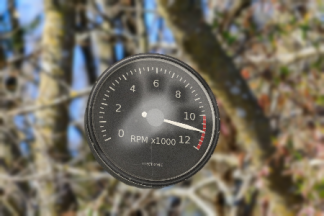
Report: 11000 rpm
